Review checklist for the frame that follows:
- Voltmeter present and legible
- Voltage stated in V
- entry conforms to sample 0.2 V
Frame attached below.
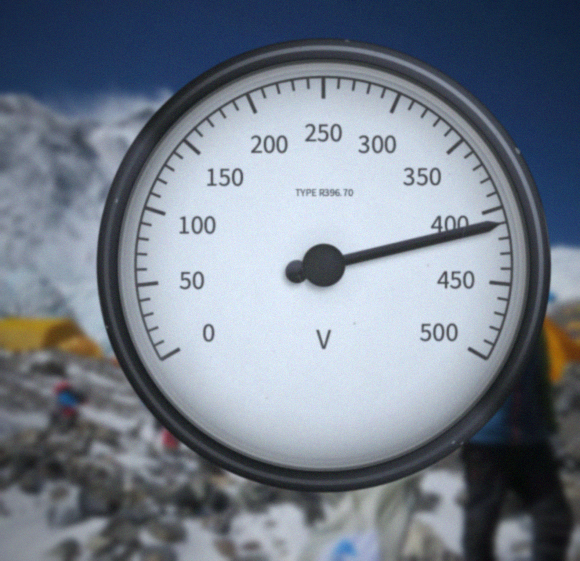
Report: 410 V
